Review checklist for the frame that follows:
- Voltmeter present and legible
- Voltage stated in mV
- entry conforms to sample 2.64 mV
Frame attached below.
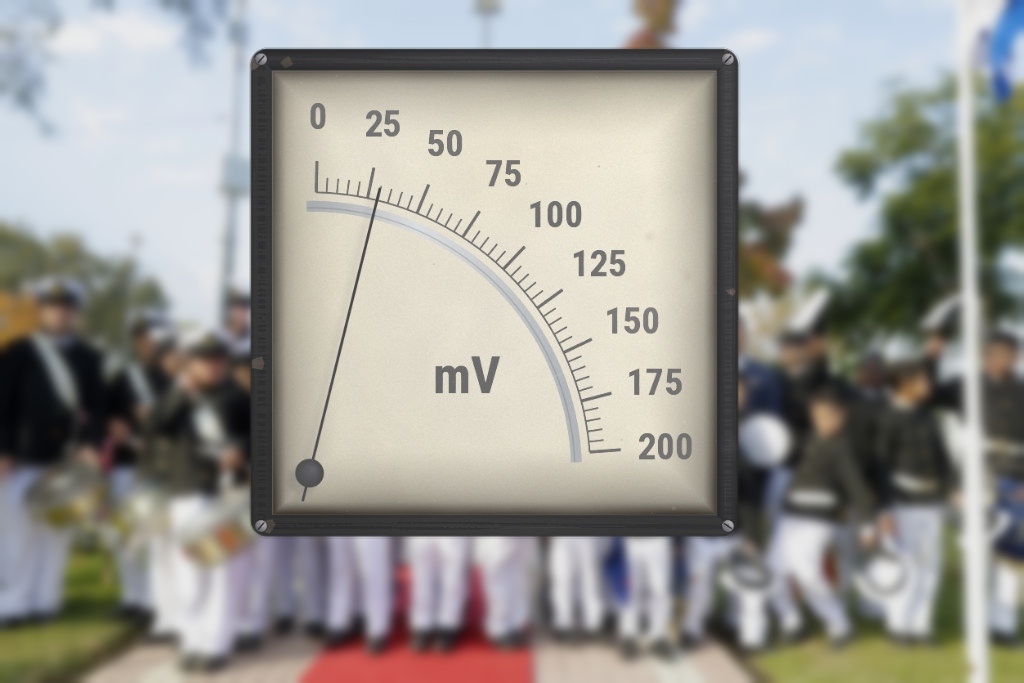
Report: 30 mV
